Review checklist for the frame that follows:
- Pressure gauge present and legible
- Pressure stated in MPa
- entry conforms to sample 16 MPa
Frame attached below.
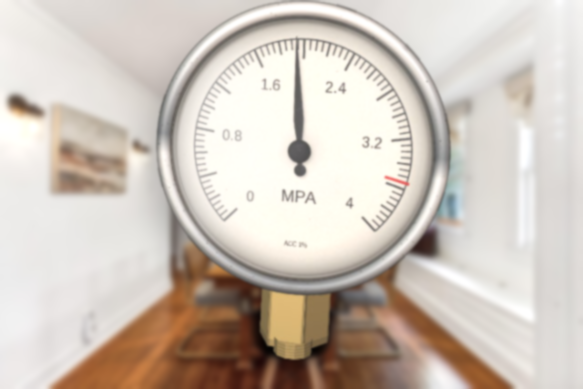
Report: 1.95 MPa
